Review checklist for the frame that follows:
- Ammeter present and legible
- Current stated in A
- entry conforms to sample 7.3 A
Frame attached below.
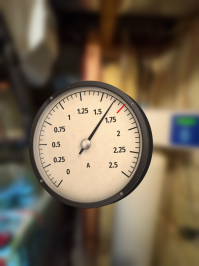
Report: 1.65 A
